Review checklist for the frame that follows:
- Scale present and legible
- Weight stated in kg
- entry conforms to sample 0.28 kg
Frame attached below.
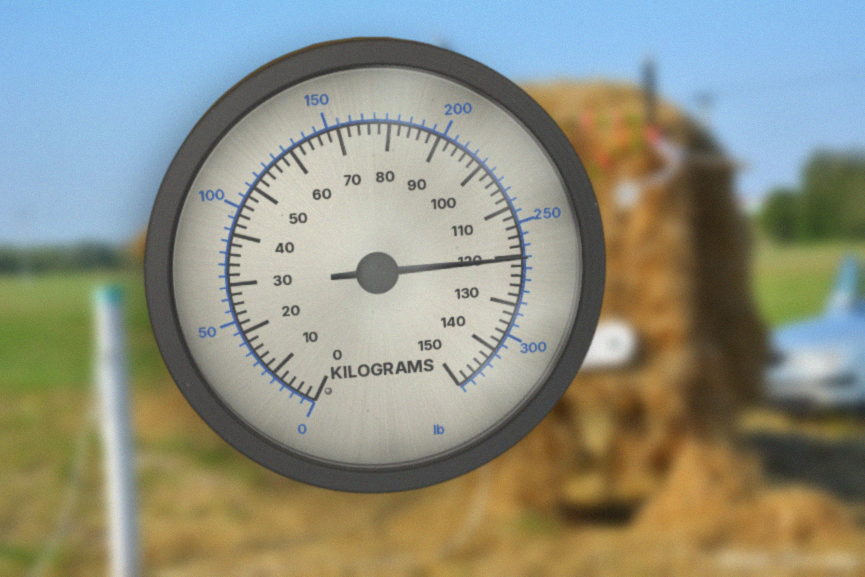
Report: 120 kg
